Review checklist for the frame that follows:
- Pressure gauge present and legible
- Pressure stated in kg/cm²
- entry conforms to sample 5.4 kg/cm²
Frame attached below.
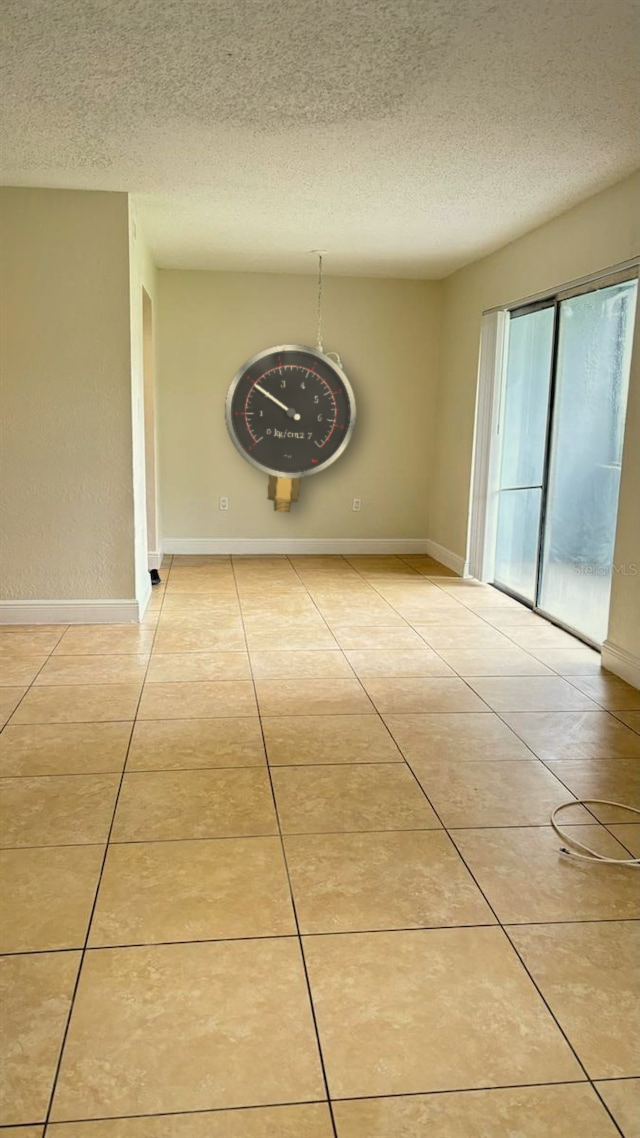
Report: 2 kg/cm²
